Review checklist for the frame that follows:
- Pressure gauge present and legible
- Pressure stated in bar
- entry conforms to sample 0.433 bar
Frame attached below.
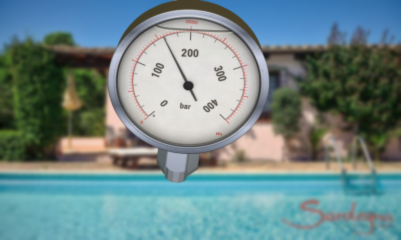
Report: 160 bar
